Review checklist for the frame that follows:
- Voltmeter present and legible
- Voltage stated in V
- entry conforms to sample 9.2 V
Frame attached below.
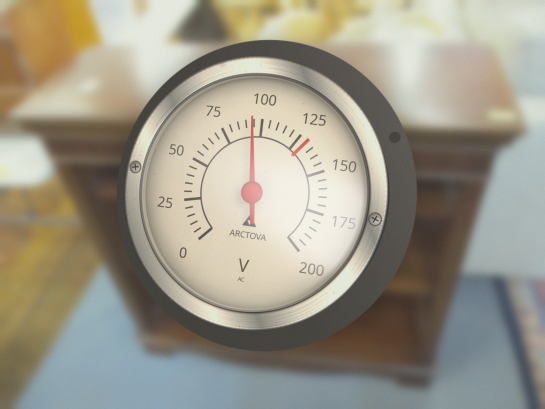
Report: 95 V
